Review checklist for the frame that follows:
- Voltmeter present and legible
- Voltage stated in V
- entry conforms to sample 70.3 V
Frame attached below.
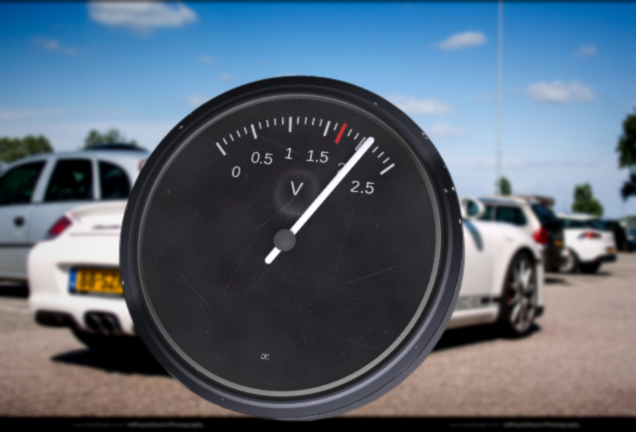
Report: 2.1 V
